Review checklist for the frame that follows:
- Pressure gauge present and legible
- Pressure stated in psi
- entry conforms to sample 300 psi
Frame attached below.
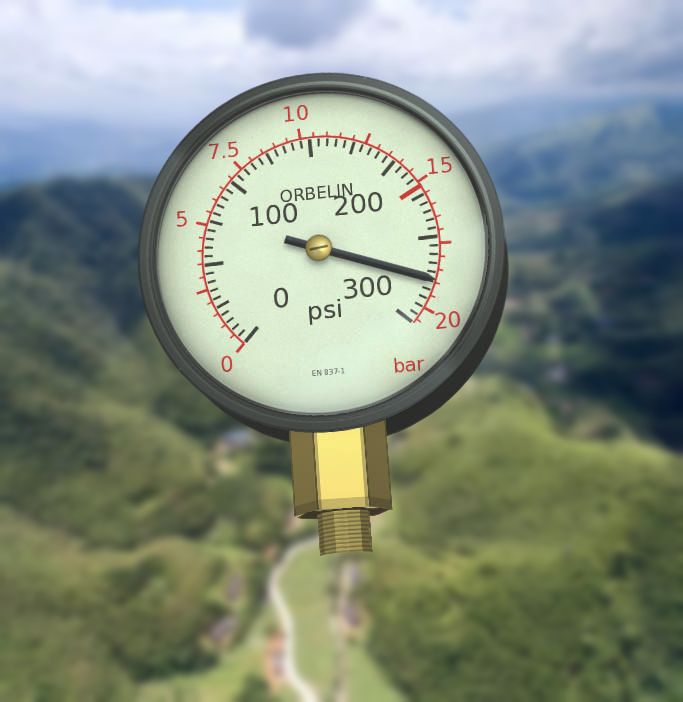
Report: 275 psi
